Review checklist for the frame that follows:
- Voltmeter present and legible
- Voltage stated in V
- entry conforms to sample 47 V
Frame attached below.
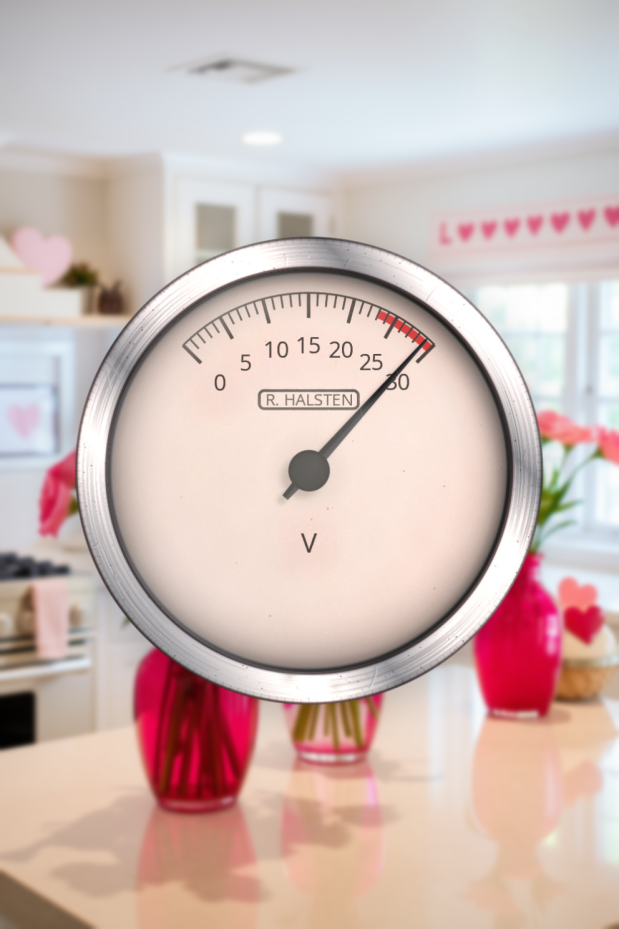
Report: 29 V
